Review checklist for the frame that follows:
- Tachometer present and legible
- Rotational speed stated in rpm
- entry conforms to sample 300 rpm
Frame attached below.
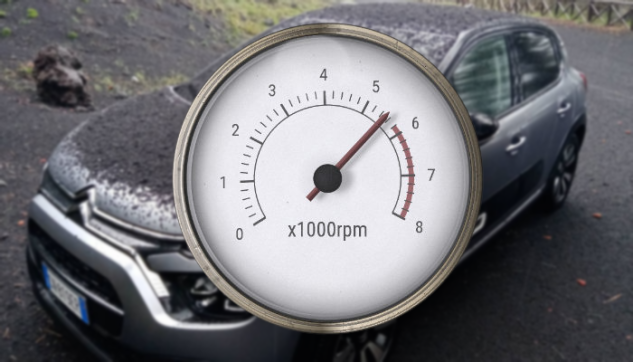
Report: 5500 rpm
